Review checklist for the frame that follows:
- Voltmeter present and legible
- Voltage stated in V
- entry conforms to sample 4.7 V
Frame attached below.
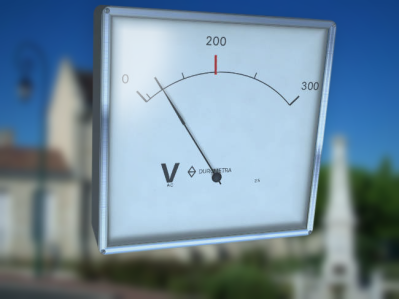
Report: 100 V
